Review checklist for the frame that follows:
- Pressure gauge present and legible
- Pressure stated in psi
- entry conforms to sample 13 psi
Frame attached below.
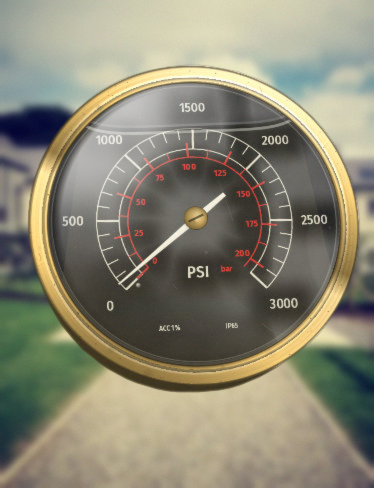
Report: 50 psi
